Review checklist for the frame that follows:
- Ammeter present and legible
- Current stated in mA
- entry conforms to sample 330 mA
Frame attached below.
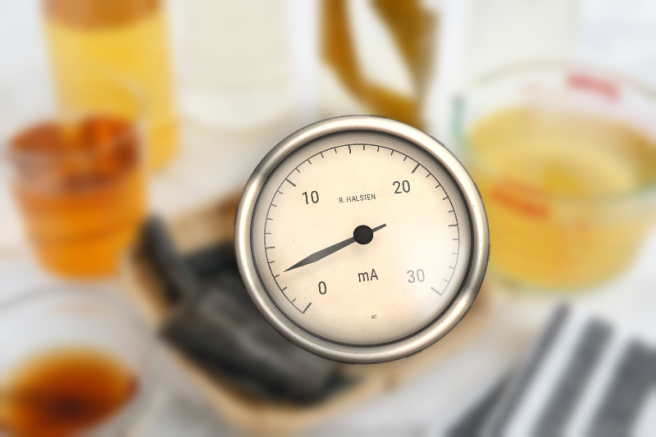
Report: 3 mA
